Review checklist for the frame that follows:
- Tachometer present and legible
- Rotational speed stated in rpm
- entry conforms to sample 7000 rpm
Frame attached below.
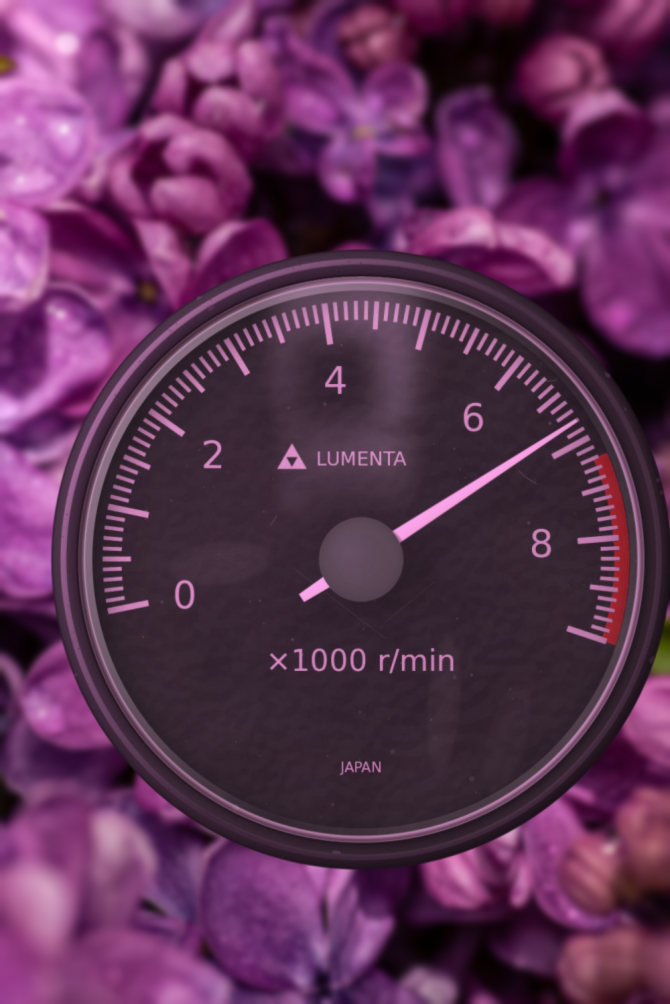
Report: 6800 rpm
